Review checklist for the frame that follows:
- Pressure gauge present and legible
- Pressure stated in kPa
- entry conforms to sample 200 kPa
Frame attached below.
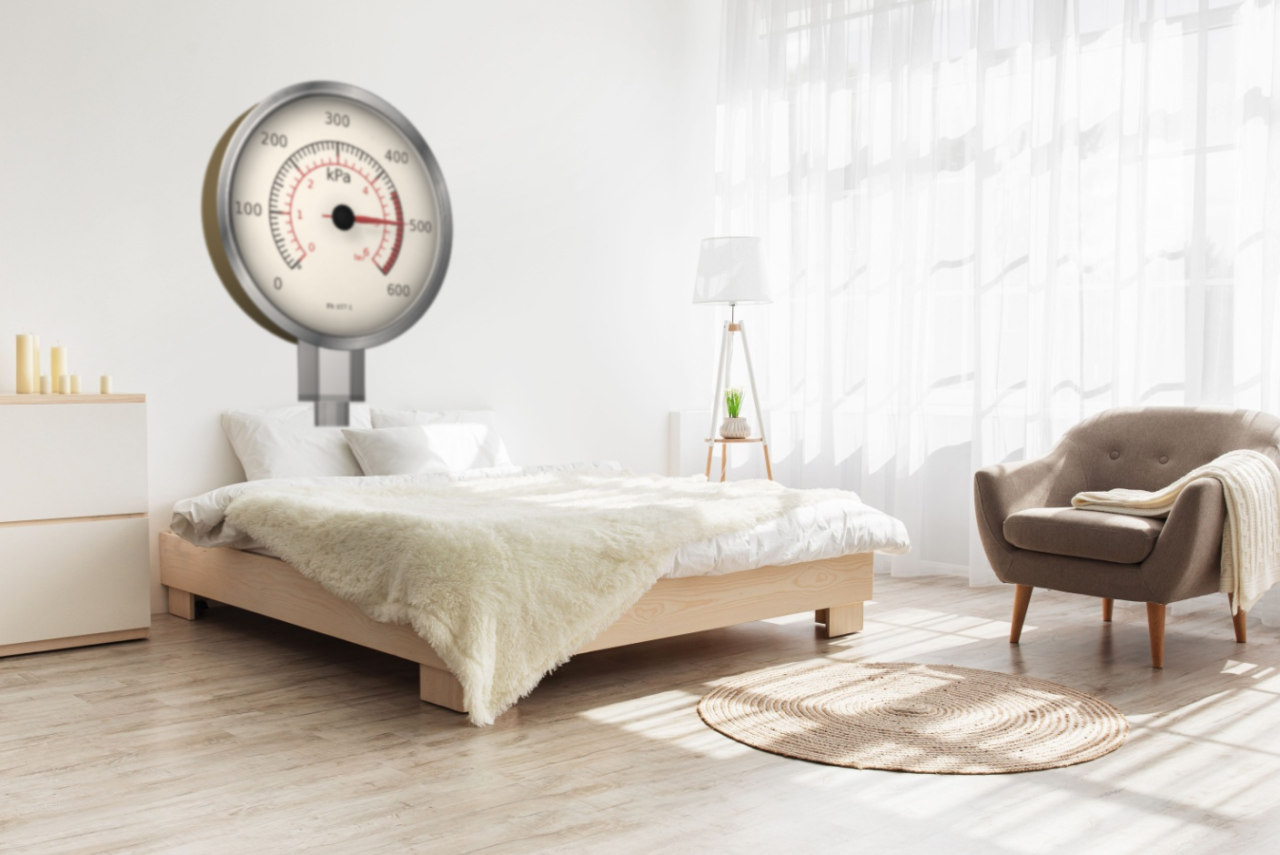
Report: 500 kPa
